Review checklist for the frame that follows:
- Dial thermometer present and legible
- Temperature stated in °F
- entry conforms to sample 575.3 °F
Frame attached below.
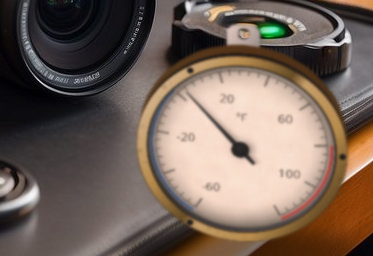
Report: 4 °F
